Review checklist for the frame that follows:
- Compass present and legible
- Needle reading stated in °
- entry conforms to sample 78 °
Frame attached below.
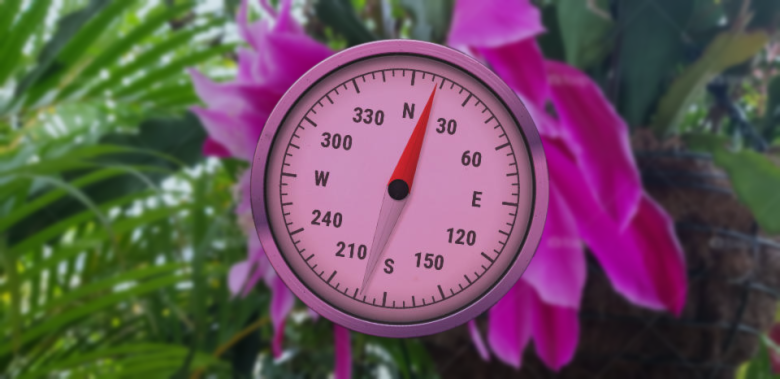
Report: 12.5 °
